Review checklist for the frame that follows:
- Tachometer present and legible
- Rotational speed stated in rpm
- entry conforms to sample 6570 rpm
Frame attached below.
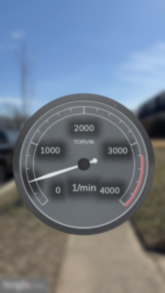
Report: 400 rpm
